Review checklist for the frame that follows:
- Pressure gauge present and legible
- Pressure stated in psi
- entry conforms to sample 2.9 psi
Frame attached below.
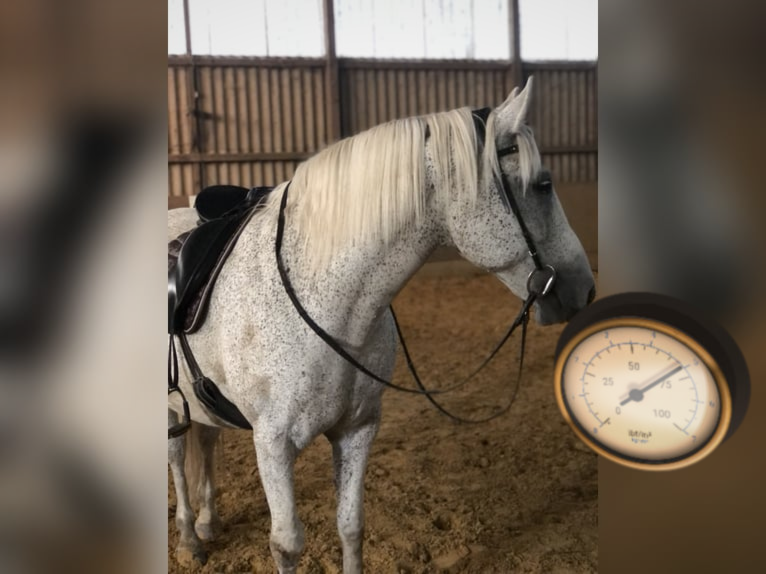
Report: 70 psi
